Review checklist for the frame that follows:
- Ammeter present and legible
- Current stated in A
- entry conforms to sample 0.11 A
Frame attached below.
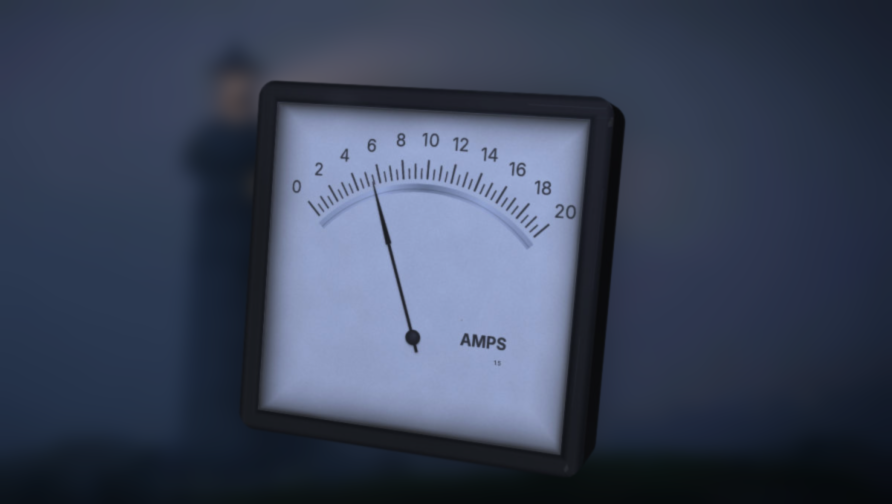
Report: 5.5 A
